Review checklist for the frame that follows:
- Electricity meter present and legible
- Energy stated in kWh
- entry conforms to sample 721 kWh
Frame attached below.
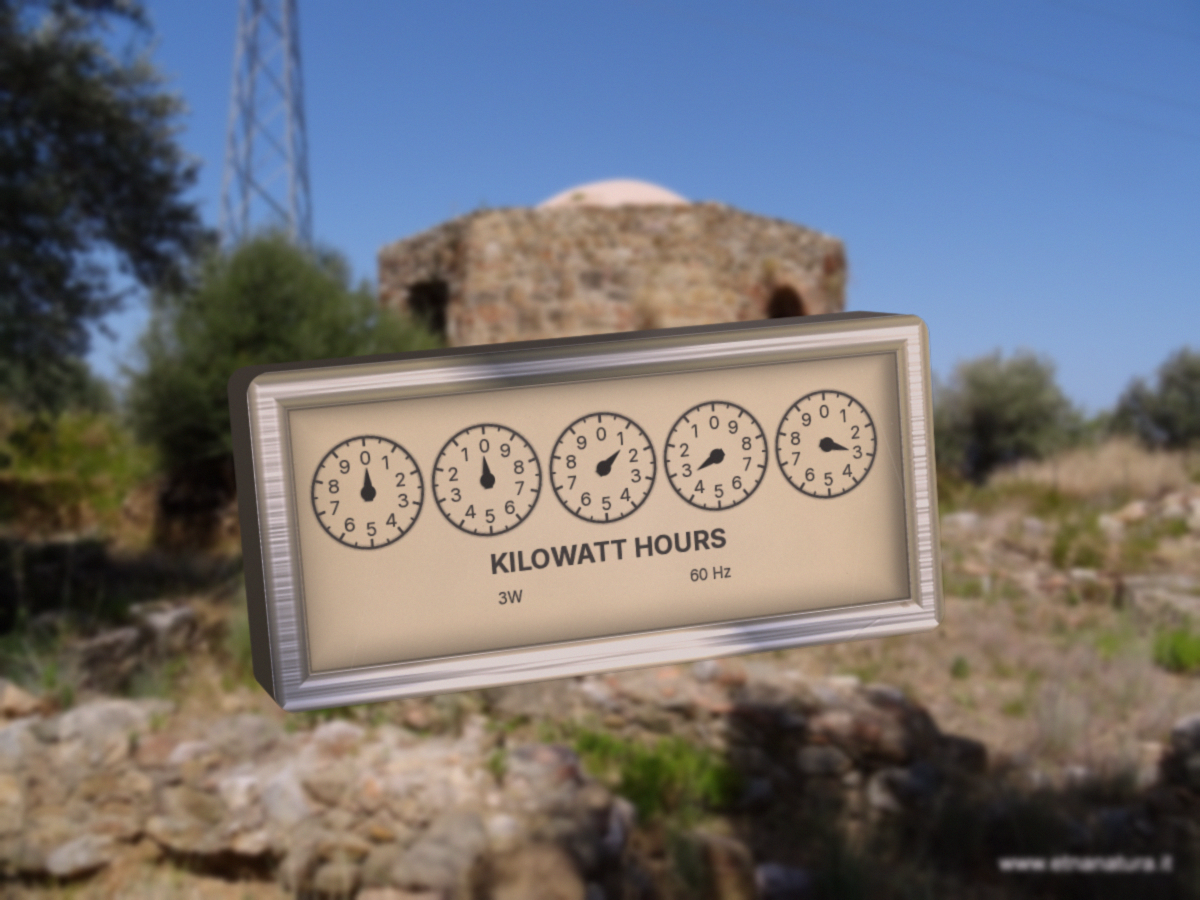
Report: 133 kWh
